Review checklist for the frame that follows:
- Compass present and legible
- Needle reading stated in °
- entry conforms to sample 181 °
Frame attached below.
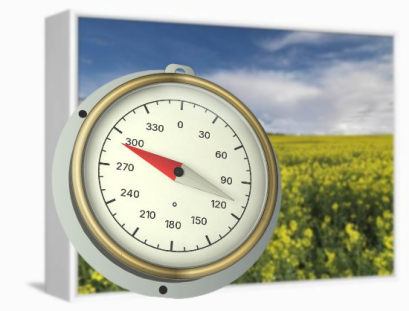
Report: 290 °
